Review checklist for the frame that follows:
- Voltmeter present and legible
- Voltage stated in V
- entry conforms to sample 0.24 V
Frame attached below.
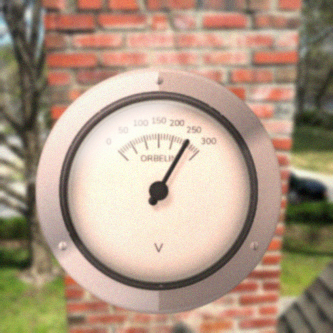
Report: 250 V
